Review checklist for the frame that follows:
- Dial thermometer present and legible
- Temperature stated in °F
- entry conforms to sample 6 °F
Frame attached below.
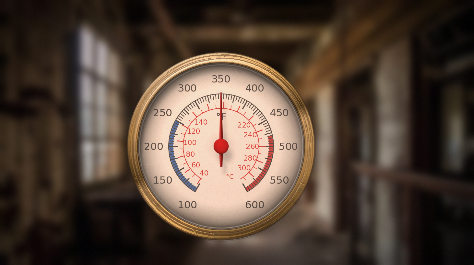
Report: 350 °F
